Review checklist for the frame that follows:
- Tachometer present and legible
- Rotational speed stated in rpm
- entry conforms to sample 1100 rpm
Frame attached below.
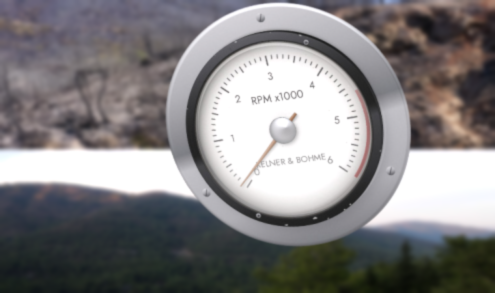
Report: 100 rpm
